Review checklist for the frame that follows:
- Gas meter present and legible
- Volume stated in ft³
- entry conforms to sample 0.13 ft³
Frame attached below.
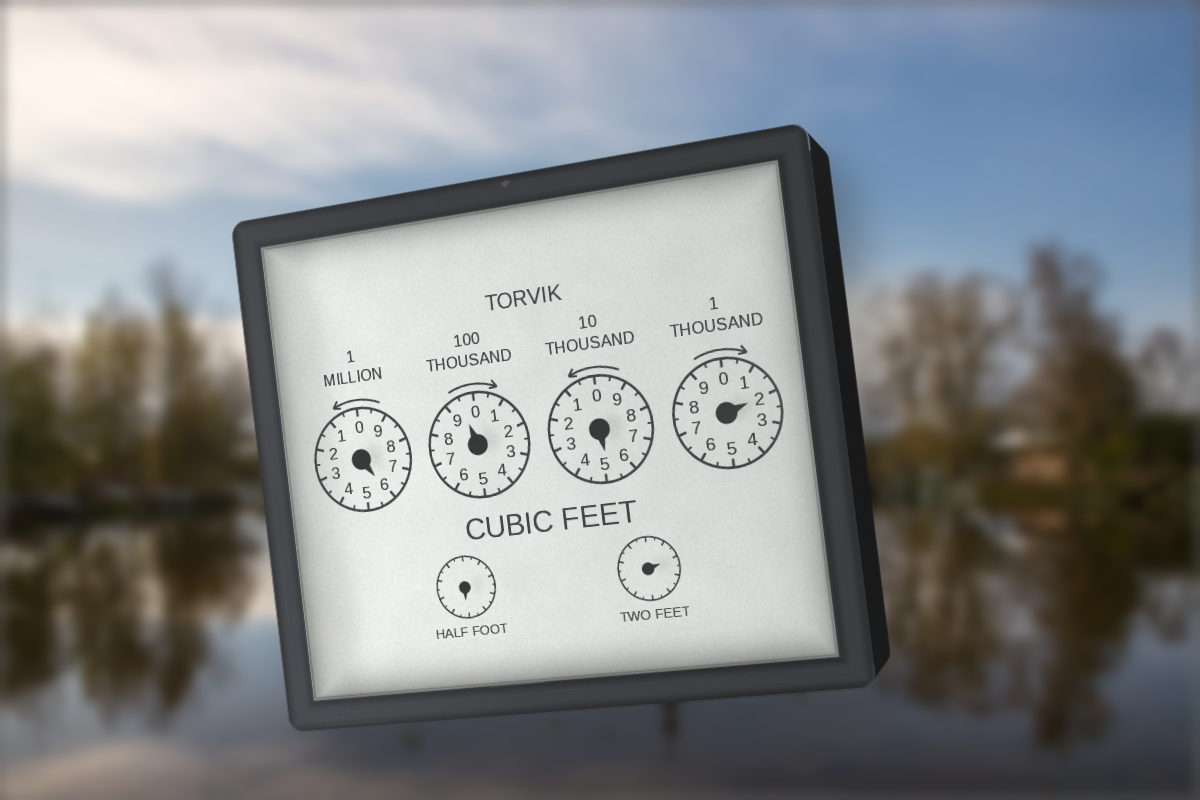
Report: 595200 ft³
